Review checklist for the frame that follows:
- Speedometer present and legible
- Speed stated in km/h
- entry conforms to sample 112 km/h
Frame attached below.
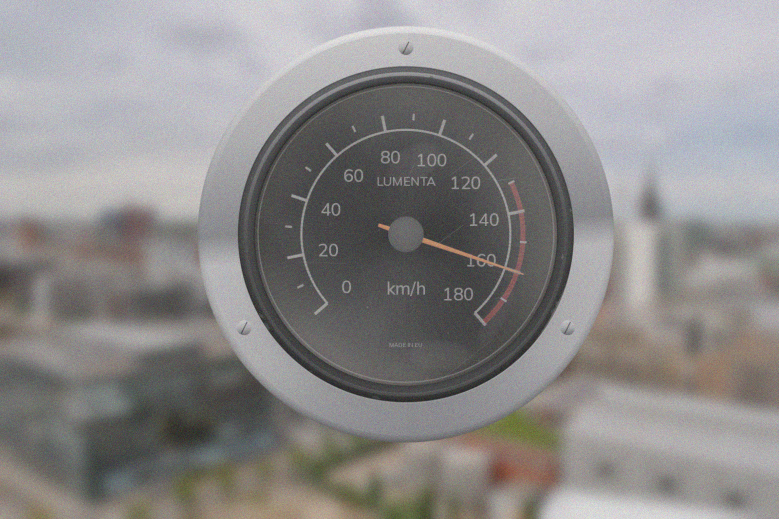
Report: 160 km/h
